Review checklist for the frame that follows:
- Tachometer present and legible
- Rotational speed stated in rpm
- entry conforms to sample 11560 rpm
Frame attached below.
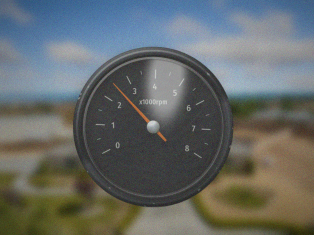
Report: 2500 rpm
